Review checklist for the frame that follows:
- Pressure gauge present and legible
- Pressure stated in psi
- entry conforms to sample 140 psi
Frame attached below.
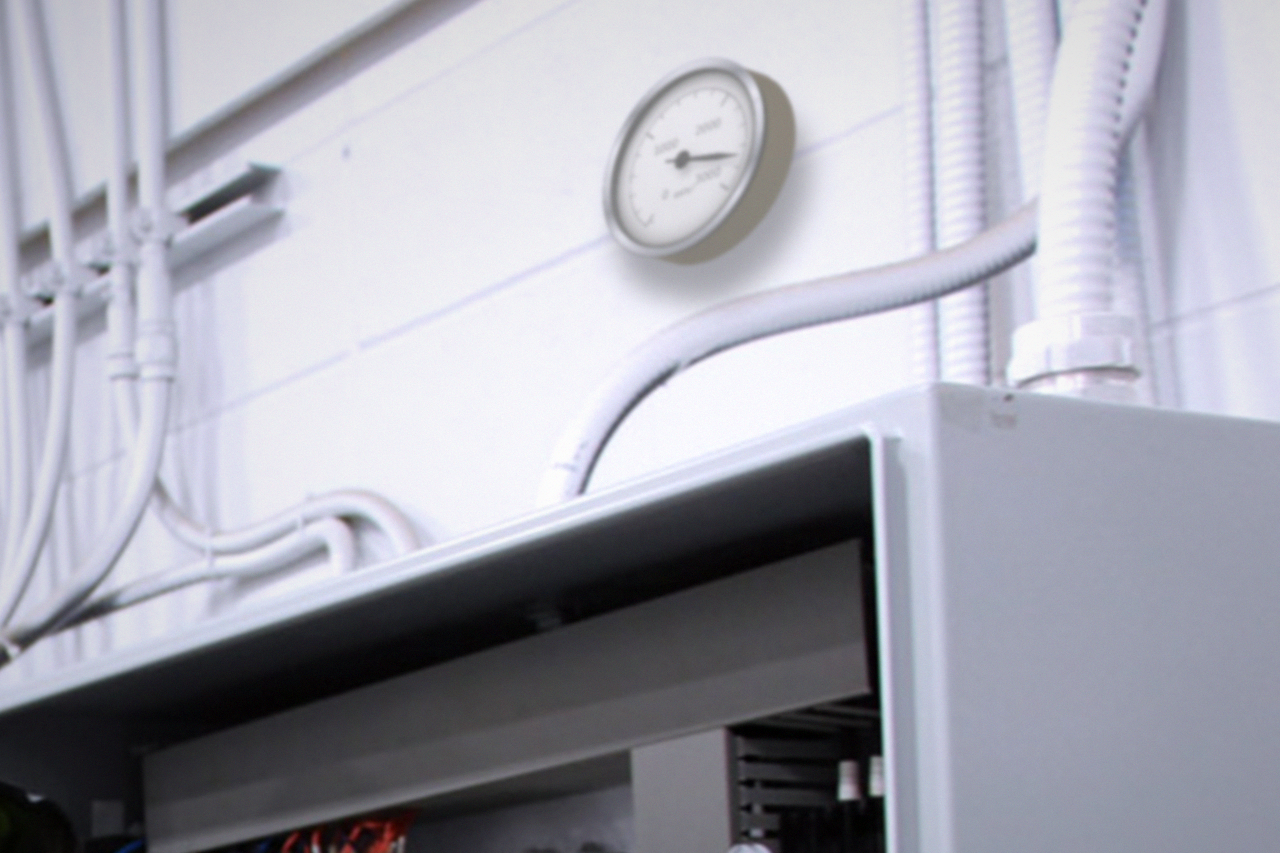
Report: 2700 psi
